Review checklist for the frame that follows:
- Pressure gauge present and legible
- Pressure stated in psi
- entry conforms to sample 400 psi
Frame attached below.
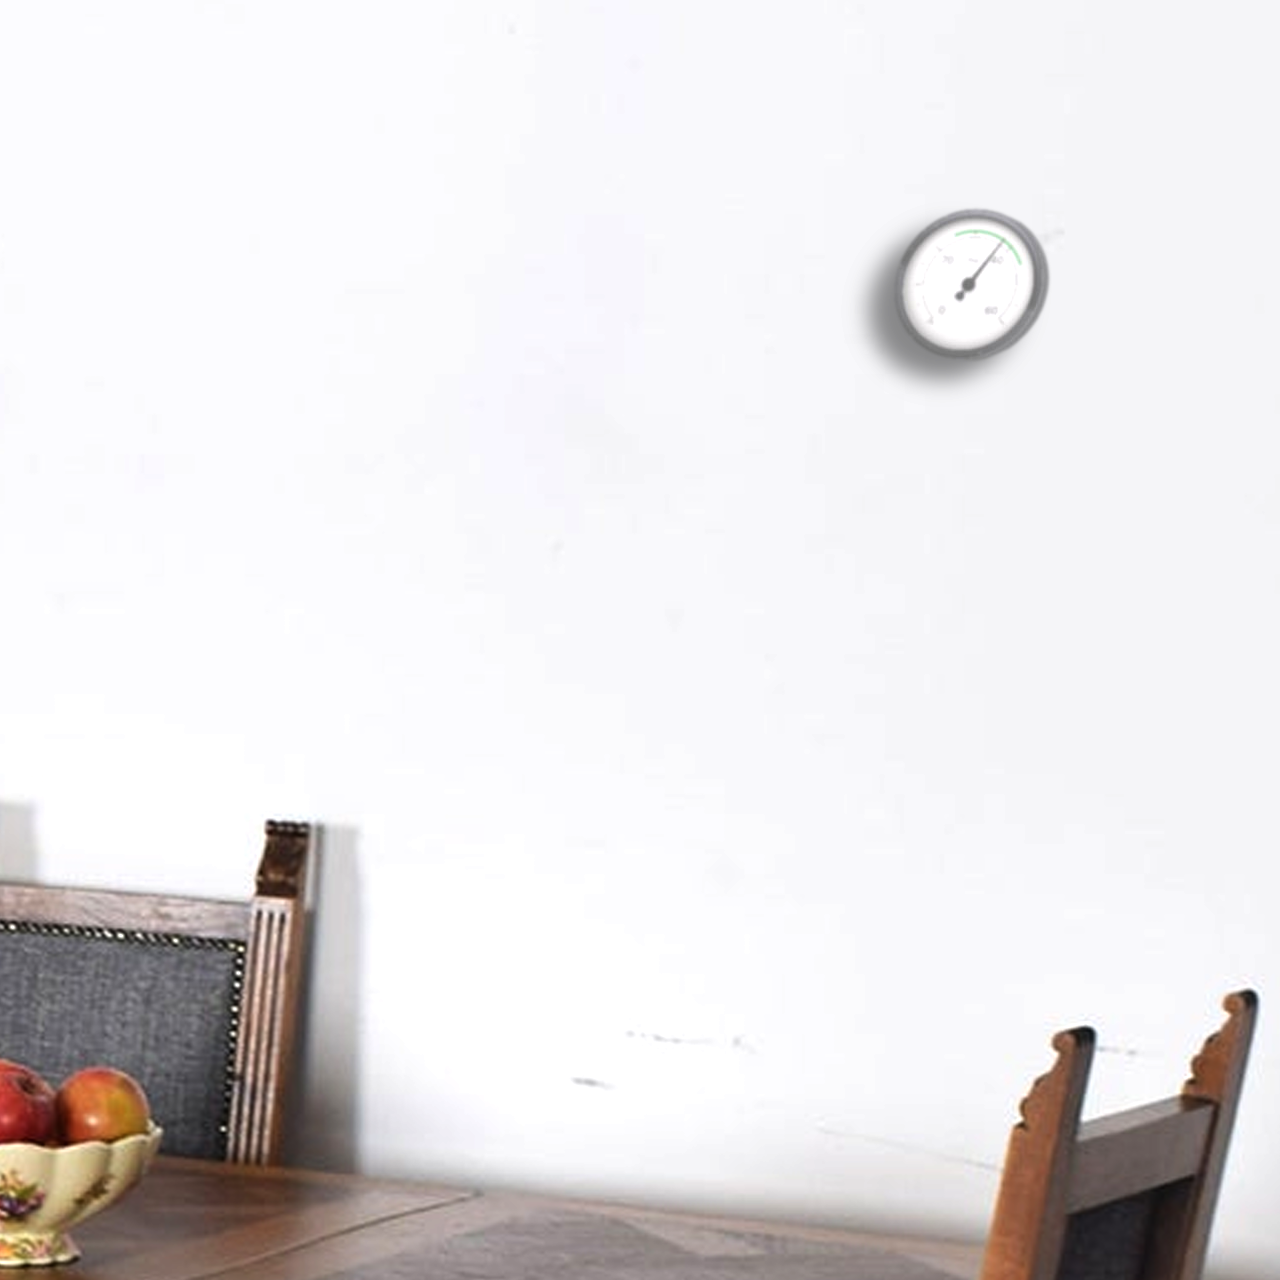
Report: 37.5 psi
